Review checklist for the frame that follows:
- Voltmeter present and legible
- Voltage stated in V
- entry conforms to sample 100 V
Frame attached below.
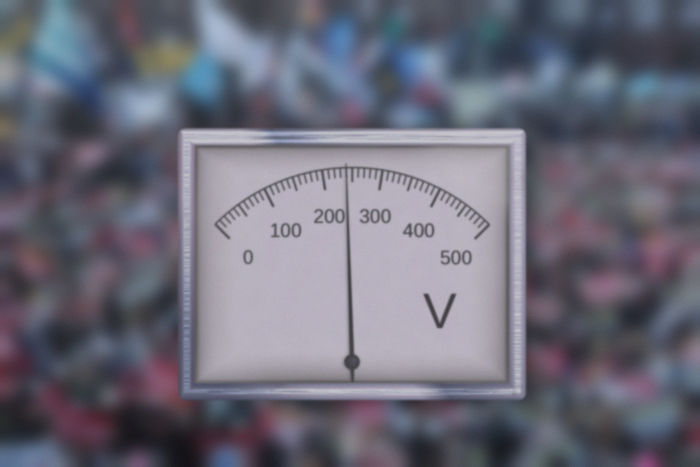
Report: 240 V
